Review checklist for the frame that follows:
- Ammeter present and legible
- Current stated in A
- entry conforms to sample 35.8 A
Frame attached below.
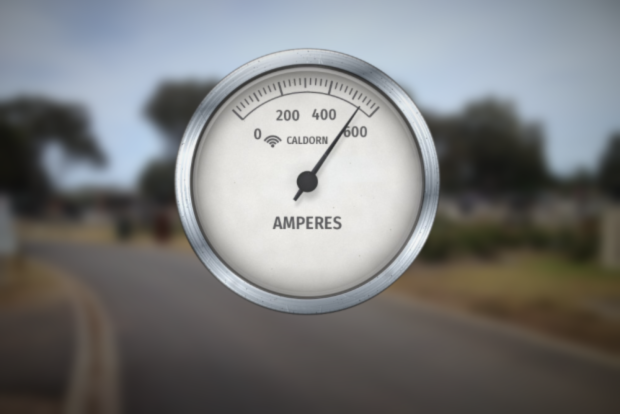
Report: 540 A
